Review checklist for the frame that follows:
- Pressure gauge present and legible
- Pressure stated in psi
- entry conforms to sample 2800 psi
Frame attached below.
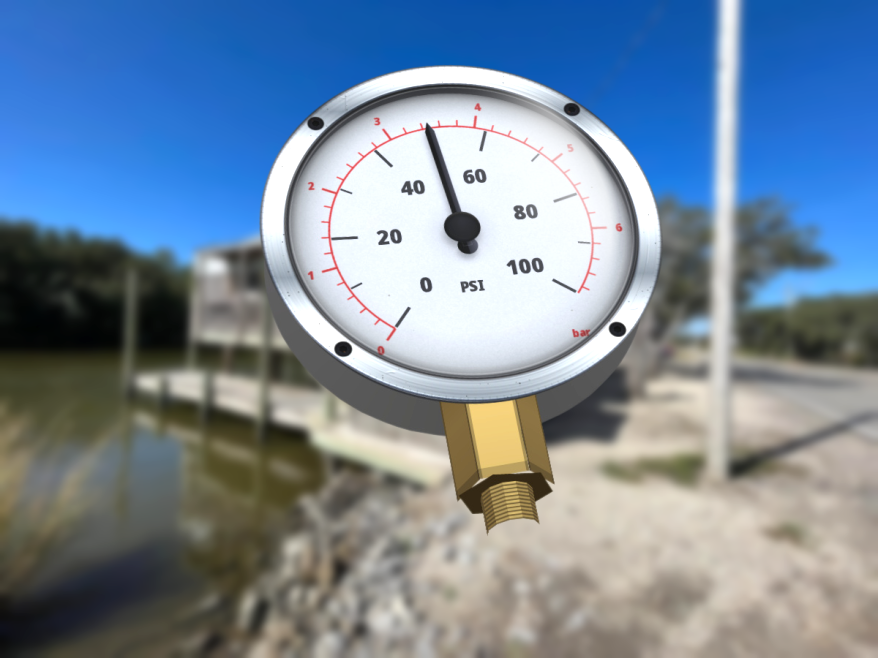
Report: 50 psi
